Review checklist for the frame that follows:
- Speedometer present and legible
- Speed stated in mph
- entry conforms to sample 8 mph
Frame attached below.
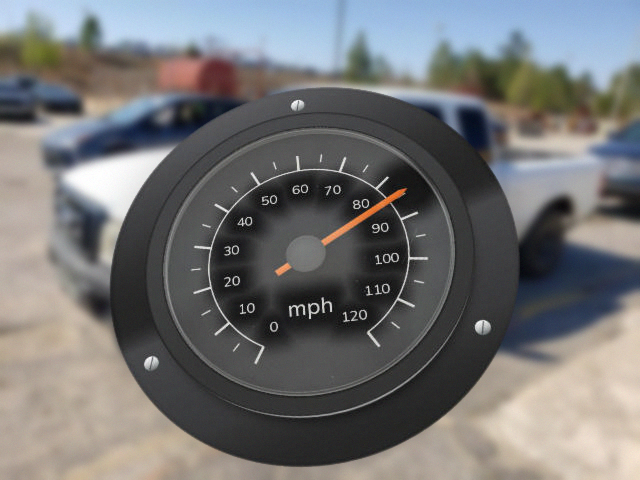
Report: 85 mph
